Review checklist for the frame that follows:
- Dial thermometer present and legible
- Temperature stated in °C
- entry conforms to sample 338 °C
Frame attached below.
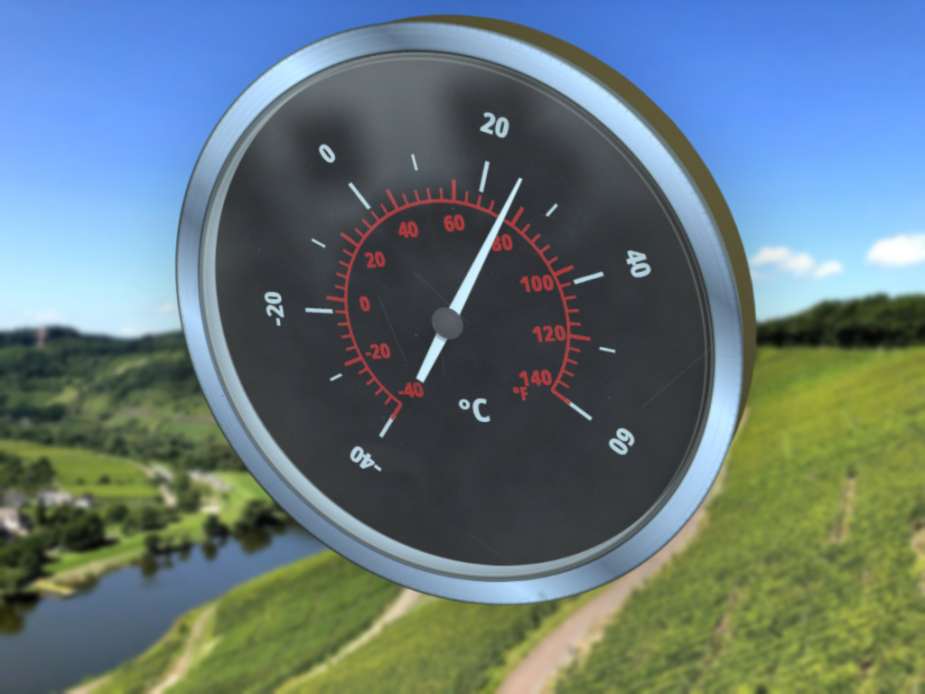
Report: 25 °C
